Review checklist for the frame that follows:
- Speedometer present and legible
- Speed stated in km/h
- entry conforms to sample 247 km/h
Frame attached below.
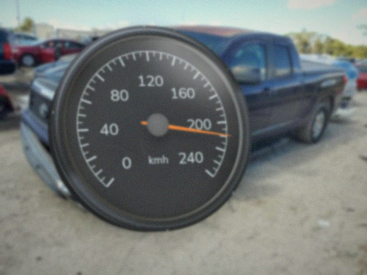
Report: 210 km/h
